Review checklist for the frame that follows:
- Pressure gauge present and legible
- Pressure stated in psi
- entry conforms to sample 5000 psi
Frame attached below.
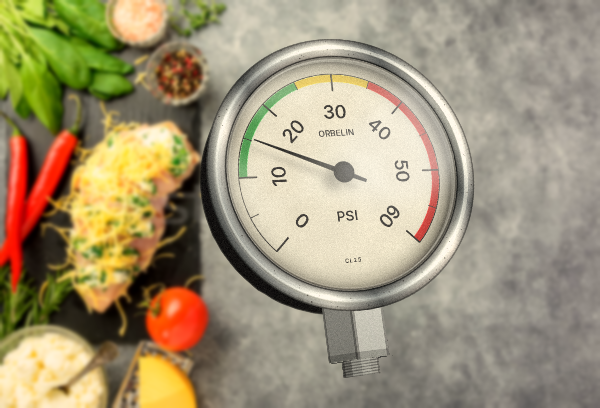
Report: 15 psi
